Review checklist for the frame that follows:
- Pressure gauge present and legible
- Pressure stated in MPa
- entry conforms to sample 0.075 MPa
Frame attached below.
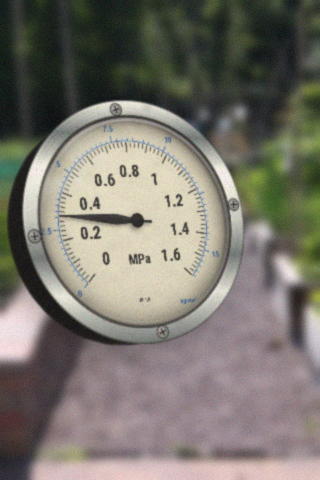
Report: 0.3 MPa
